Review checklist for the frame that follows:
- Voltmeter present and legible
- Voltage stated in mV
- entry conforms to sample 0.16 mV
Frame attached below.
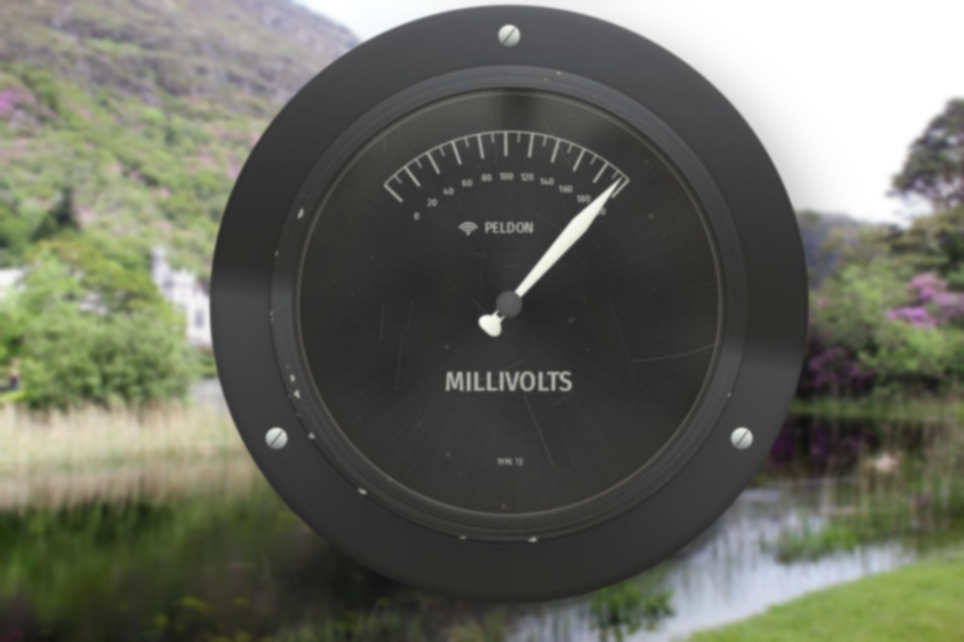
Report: 195 mV
